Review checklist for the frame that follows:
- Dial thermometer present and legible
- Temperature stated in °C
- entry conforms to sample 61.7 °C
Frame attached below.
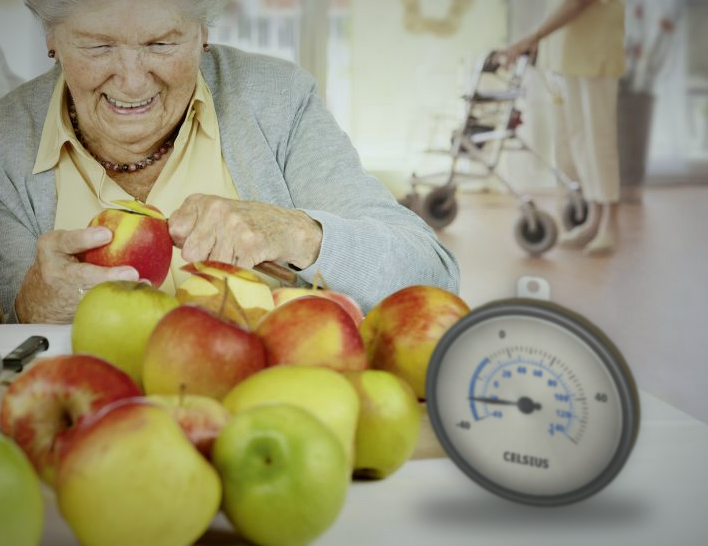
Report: -30 °C
